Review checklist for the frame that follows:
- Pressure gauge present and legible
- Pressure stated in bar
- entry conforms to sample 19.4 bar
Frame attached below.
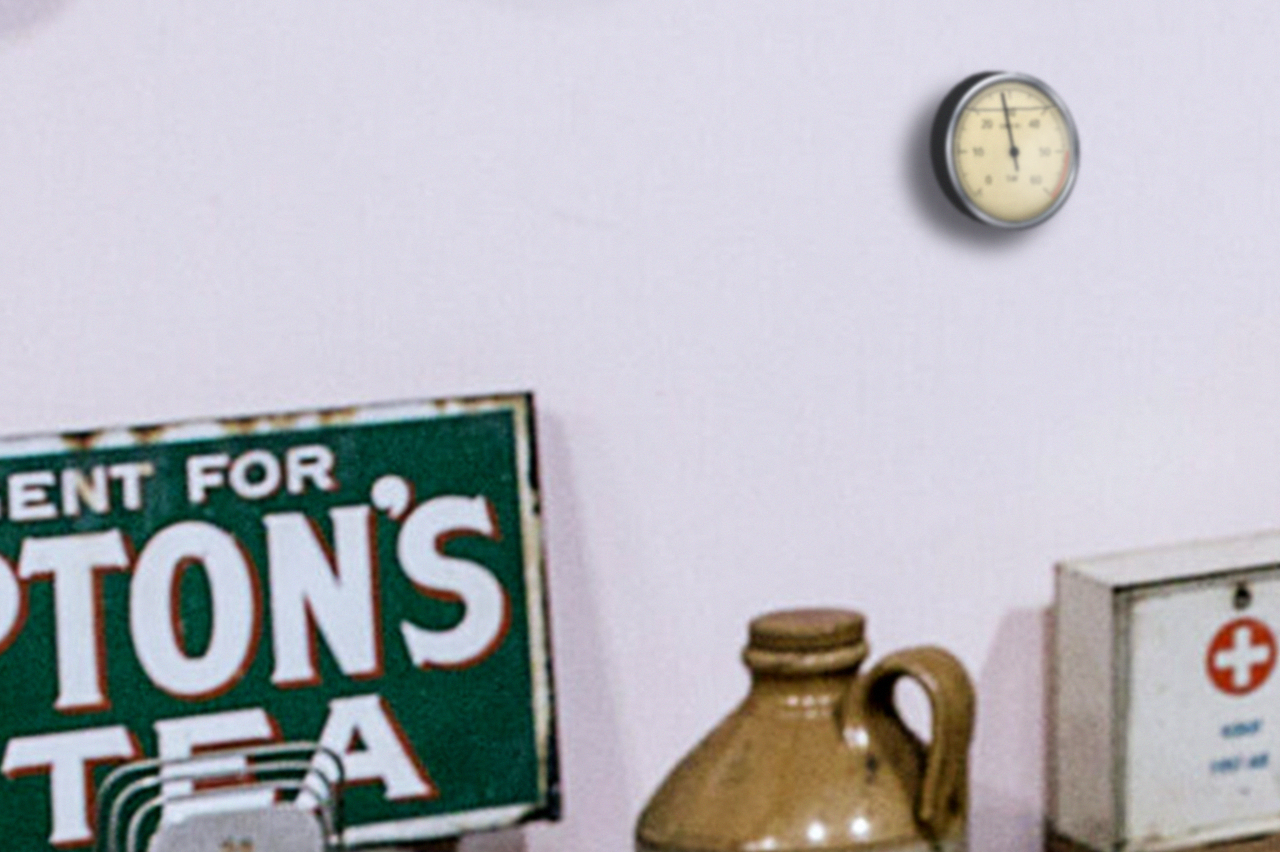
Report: 27.5 bar
